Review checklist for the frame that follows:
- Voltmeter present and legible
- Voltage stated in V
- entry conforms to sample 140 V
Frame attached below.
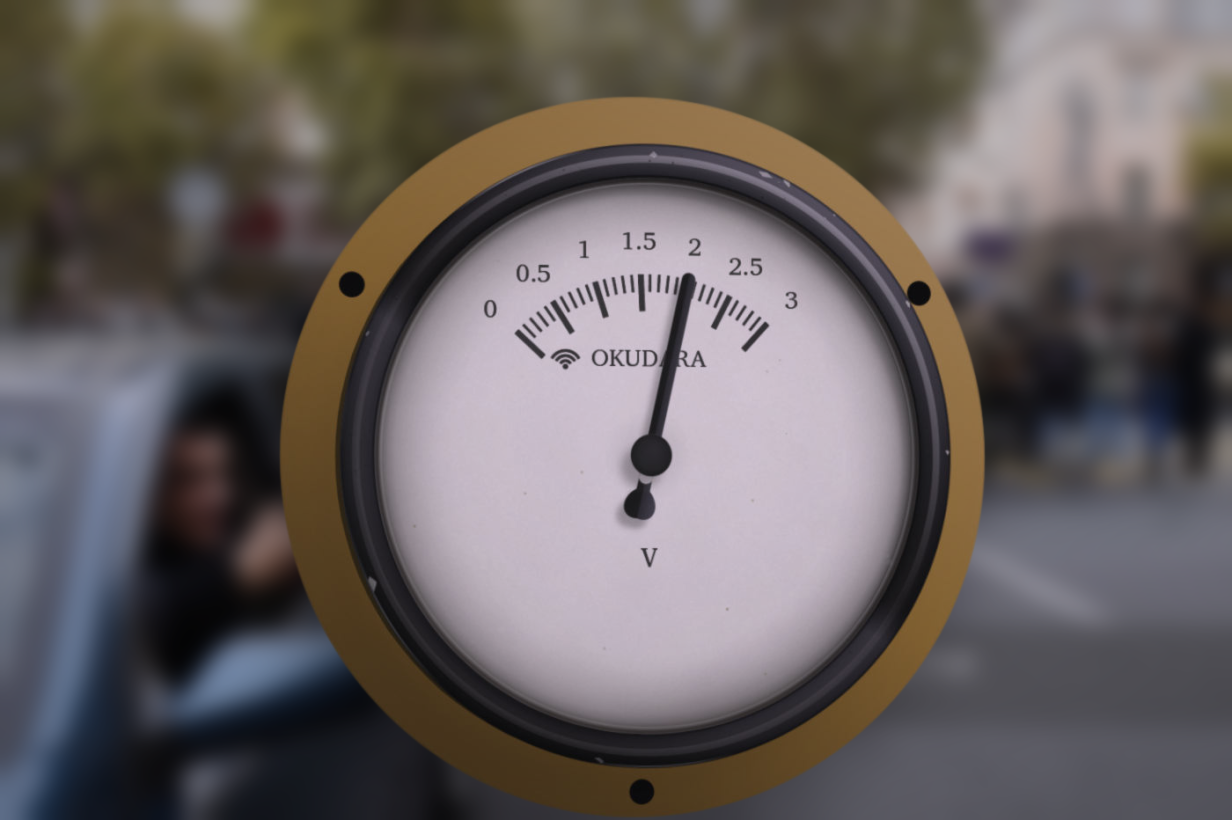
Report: 2 V
